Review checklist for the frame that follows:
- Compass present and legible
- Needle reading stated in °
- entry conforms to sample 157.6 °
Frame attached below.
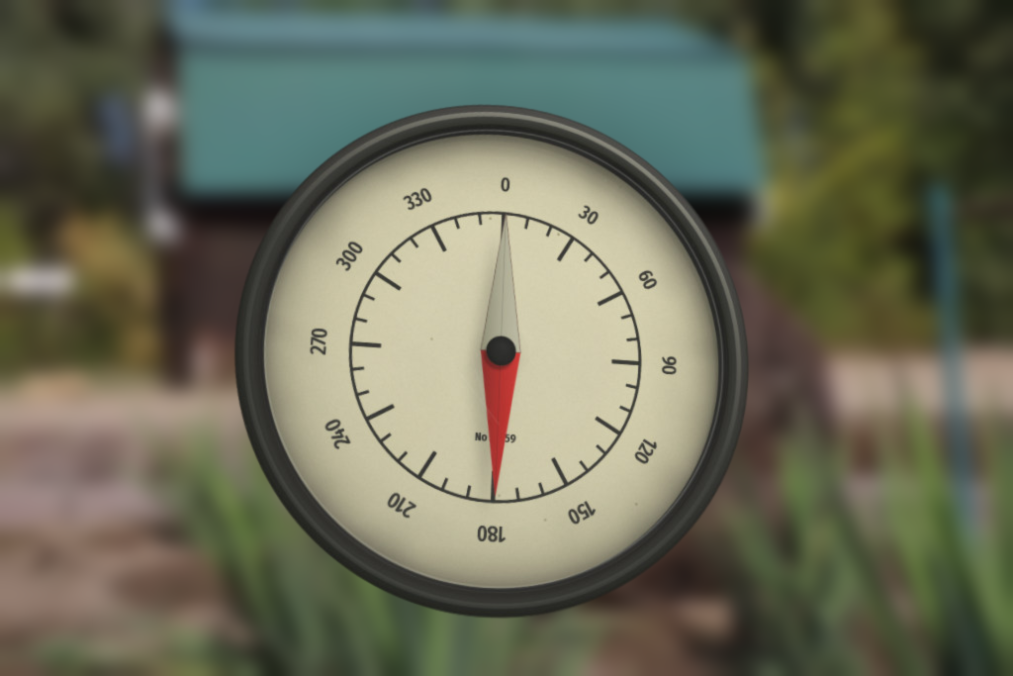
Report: 180 °
